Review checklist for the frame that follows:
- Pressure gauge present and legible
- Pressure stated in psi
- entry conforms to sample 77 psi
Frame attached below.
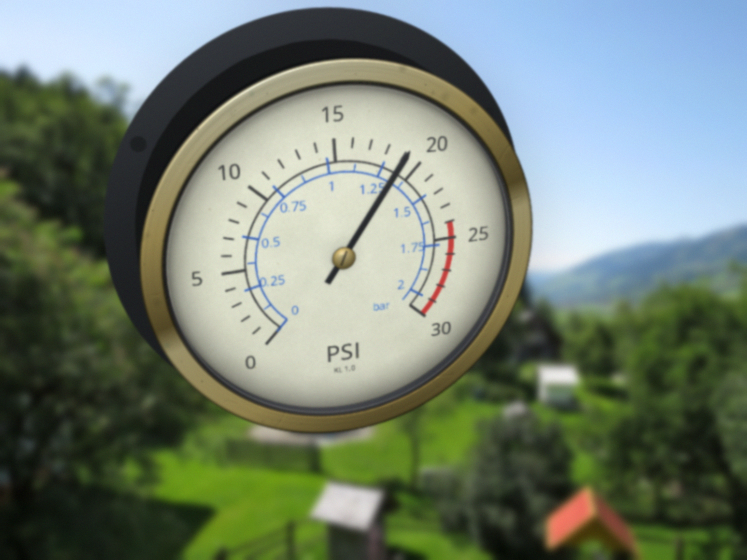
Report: 19 psi
